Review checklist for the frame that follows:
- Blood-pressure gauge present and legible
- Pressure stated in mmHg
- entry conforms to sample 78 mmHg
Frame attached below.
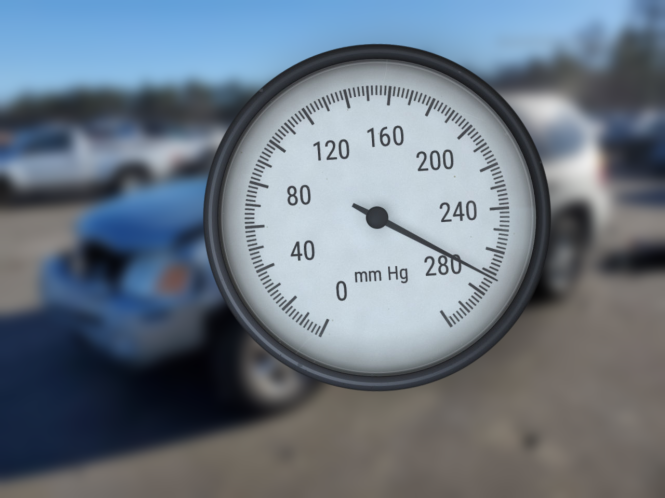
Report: 272 mmHg
